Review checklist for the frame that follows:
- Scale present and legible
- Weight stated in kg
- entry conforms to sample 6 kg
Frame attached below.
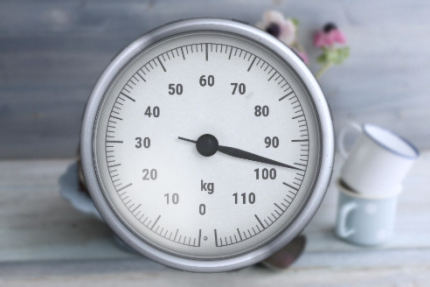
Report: 96 kg
